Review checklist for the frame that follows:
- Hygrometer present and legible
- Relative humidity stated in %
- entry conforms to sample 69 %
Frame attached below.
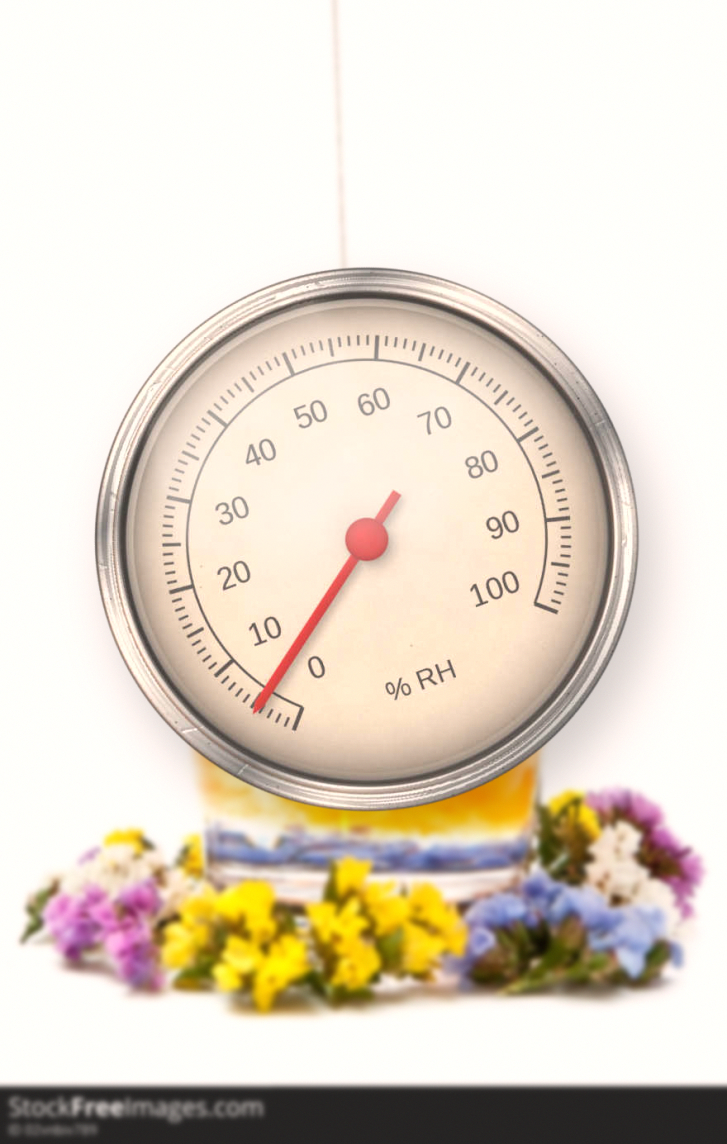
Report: 4.5 %
